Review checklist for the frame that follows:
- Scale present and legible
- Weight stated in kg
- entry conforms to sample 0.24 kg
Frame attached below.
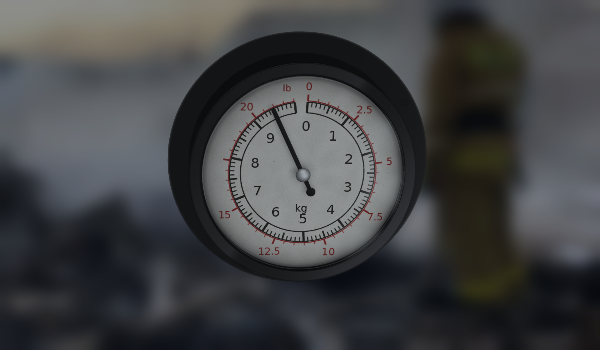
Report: 9.5 kg
